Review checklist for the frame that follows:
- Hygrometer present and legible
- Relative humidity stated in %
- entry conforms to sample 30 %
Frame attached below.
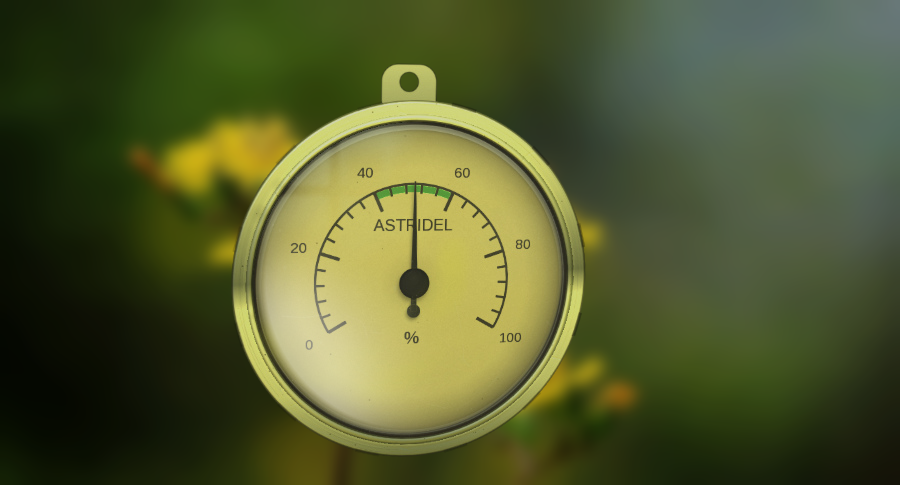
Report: 50 %
